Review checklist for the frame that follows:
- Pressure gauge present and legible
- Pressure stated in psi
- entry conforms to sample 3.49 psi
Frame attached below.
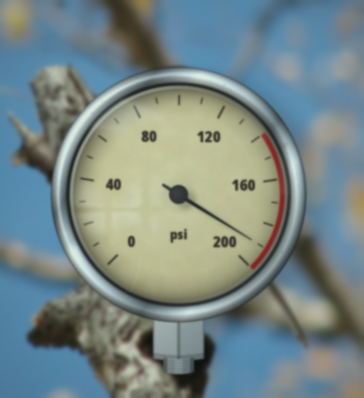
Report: 190 psi
